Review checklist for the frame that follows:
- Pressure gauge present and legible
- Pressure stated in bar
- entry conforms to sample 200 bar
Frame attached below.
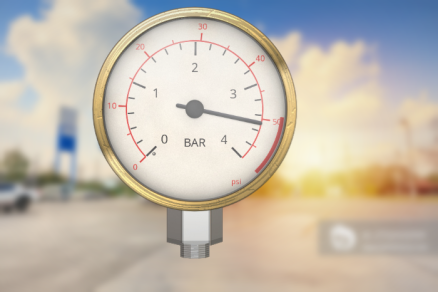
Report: 3.5 bar
